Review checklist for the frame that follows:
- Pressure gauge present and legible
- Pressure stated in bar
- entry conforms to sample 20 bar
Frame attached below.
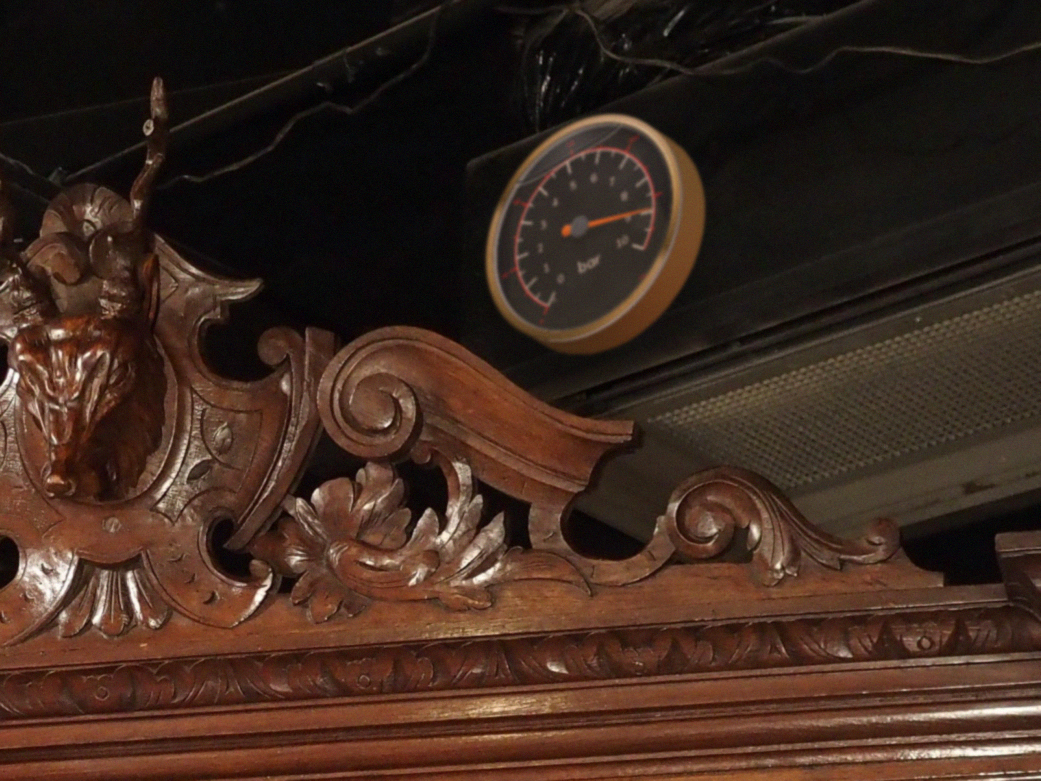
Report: 9 bar
